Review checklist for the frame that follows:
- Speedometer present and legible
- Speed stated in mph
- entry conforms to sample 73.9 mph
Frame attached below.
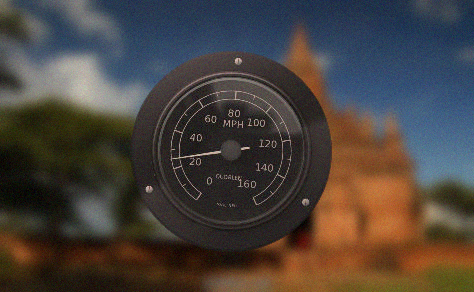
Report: 25 mph
